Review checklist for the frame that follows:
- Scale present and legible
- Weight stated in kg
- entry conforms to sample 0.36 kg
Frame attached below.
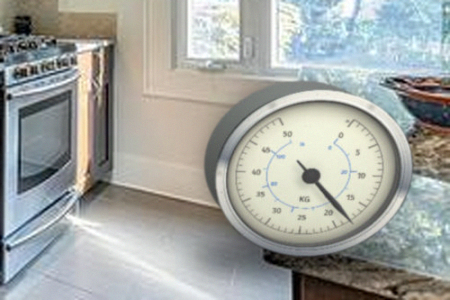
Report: 18 kg
